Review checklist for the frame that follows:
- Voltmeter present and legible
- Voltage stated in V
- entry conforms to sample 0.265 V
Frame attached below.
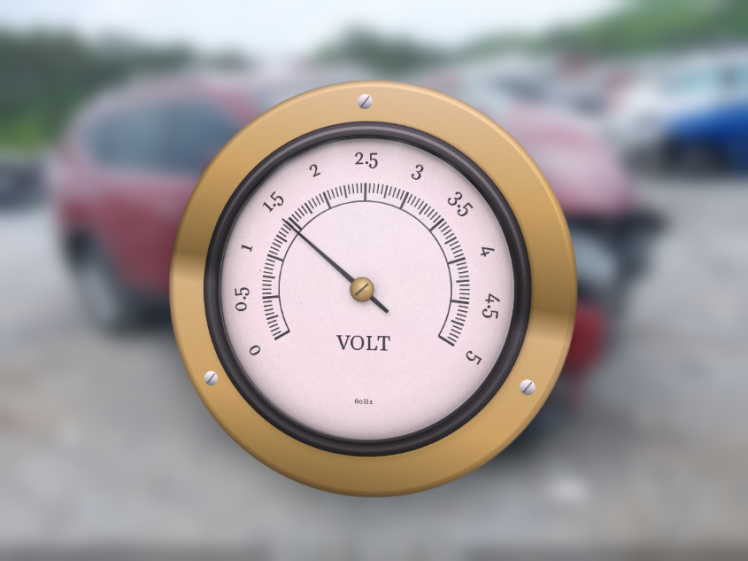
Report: 1.45 V
